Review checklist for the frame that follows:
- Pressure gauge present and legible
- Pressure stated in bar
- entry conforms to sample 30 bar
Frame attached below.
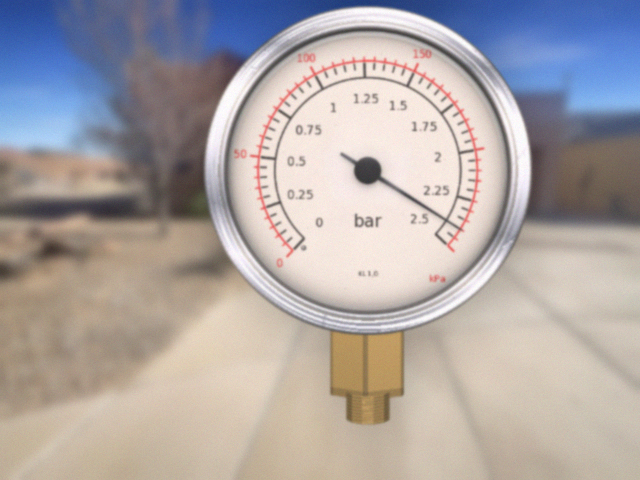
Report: 2.4 bar
